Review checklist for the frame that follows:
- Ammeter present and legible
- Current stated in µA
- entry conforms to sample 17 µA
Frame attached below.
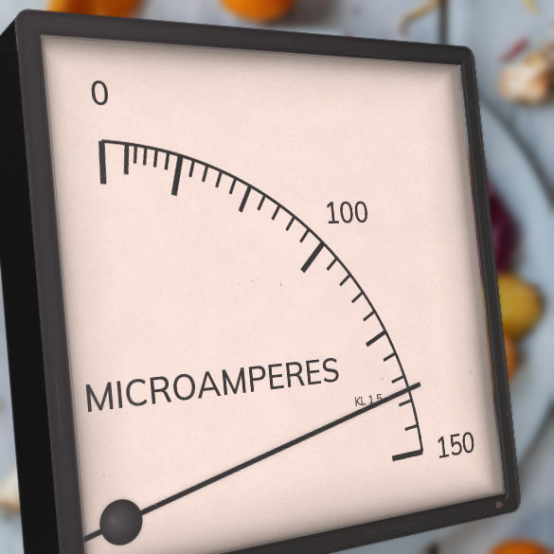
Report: 137.5 µA
